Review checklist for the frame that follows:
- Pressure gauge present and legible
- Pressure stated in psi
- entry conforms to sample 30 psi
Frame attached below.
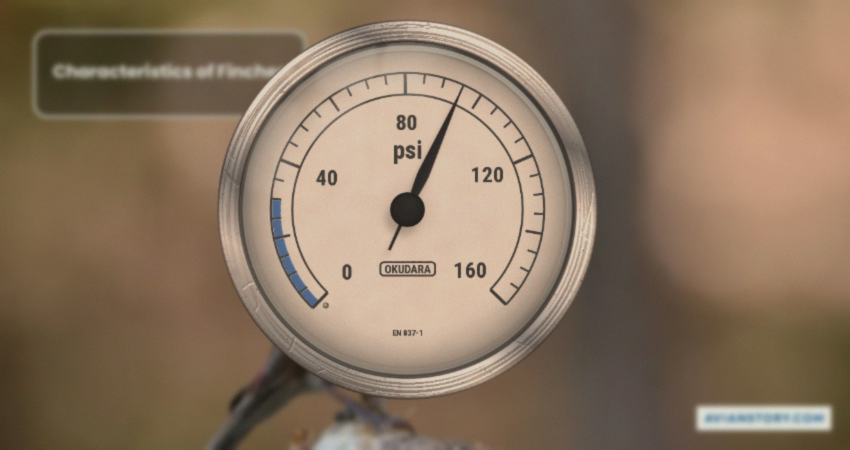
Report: 95 psi
